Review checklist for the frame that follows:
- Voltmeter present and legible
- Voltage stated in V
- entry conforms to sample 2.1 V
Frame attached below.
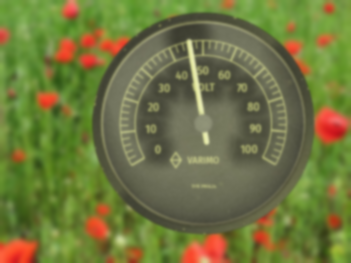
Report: 46 V
